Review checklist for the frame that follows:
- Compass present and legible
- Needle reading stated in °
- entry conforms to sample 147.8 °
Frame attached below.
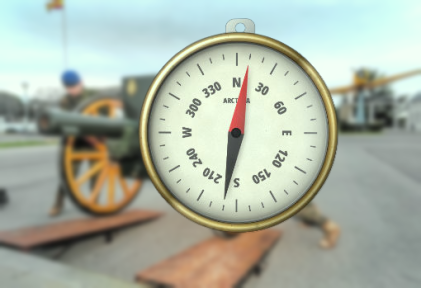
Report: 10 °
